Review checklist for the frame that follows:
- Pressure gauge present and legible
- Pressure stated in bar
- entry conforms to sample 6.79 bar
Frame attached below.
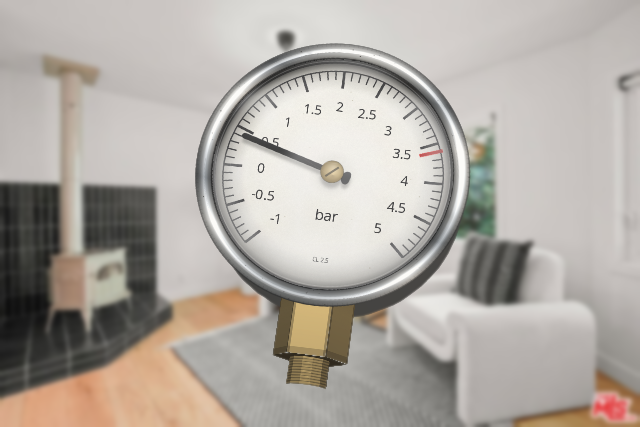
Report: 0.4 bar
